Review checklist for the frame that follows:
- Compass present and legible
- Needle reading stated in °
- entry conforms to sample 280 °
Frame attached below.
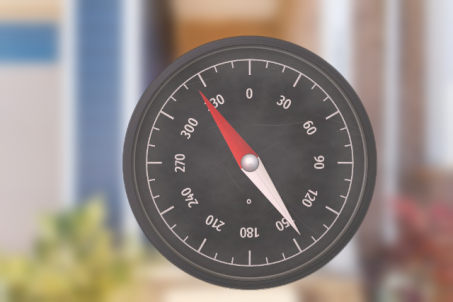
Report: 325 °
